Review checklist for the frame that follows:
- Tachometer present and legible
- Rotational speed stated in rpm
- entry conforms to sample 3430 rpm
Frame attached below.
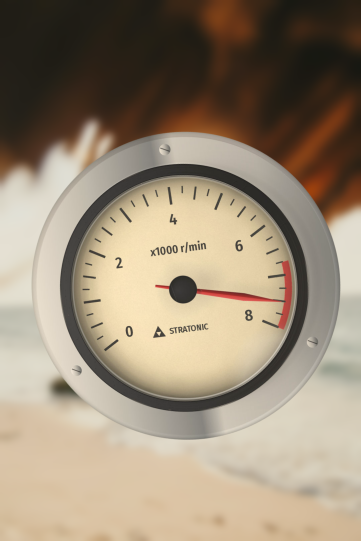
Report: 7500 rpm
